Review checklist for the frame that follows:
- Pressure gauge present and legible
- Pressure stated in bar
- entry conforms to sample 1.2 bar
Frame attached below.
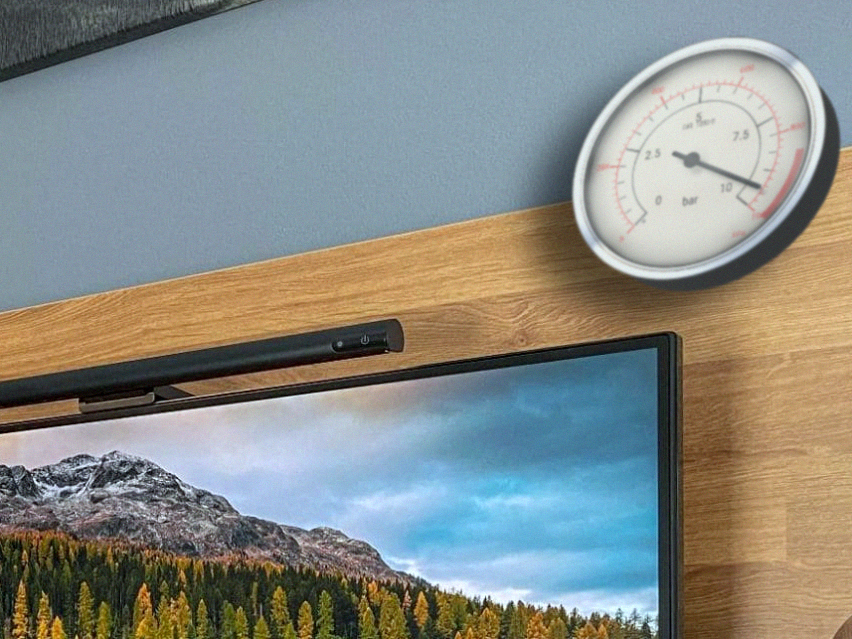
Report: 9.5 bar
